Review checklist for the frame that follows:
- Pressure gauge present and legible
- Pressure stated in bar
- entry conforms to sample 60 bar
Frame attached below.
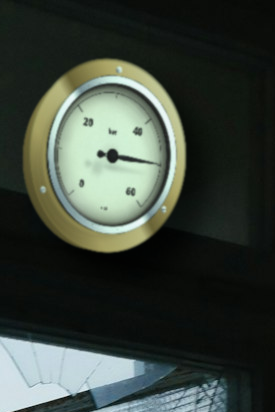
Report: 50 bar
